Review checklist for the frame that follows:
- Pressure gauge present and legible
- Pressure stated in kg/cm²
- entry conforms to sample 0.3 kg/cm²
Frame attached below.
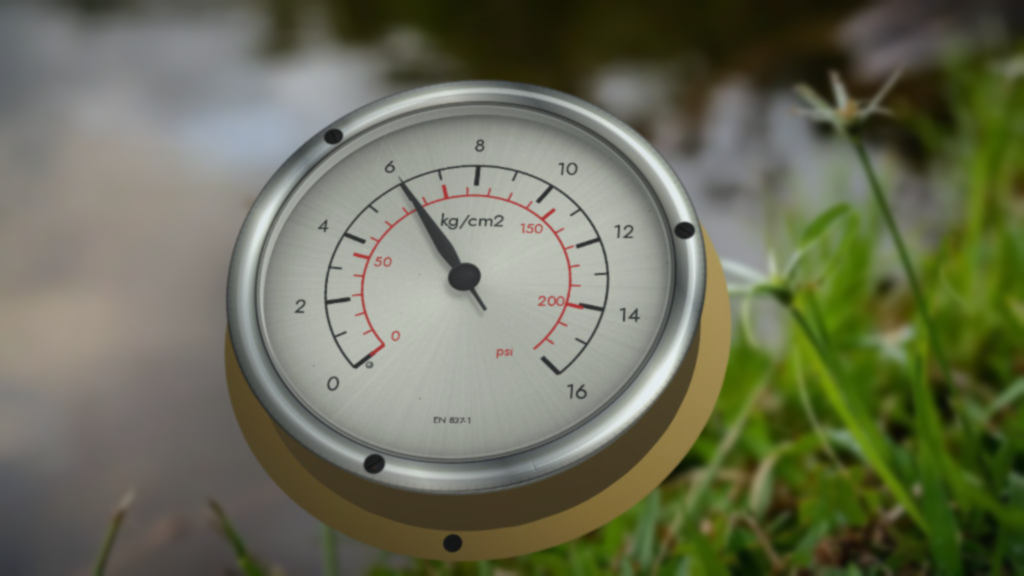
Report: 6 kg/cm²
